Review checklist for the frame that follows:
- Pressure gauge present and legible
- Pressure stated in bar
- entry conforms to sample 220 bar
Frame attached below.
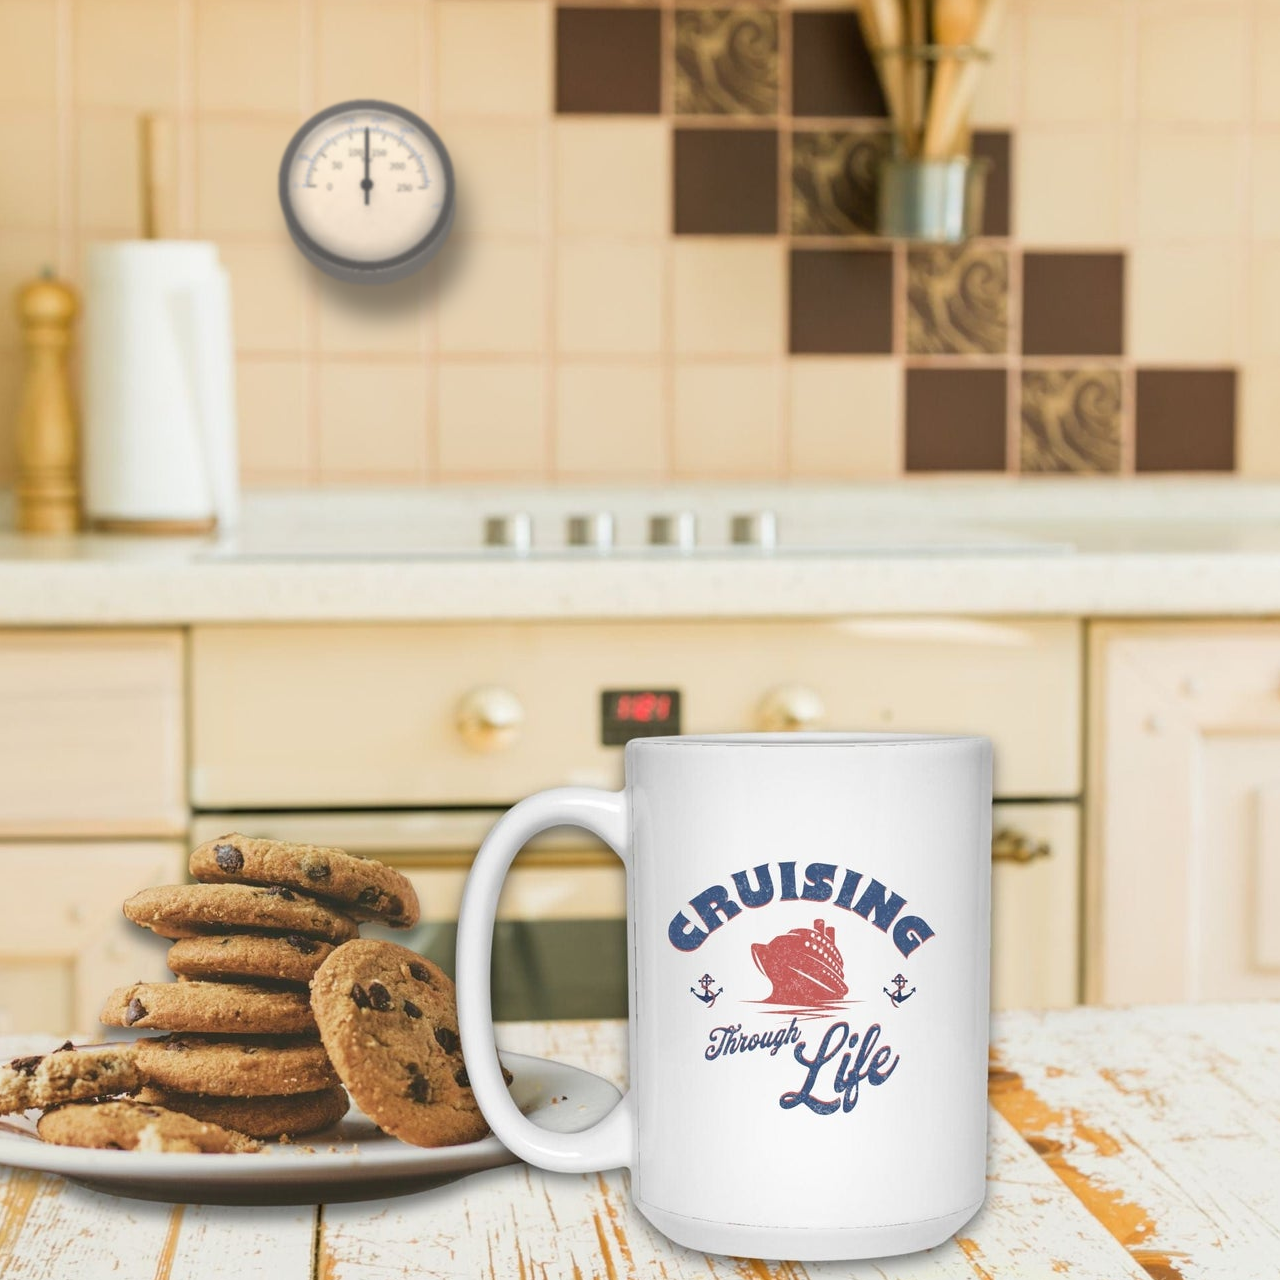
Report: 125 bar
